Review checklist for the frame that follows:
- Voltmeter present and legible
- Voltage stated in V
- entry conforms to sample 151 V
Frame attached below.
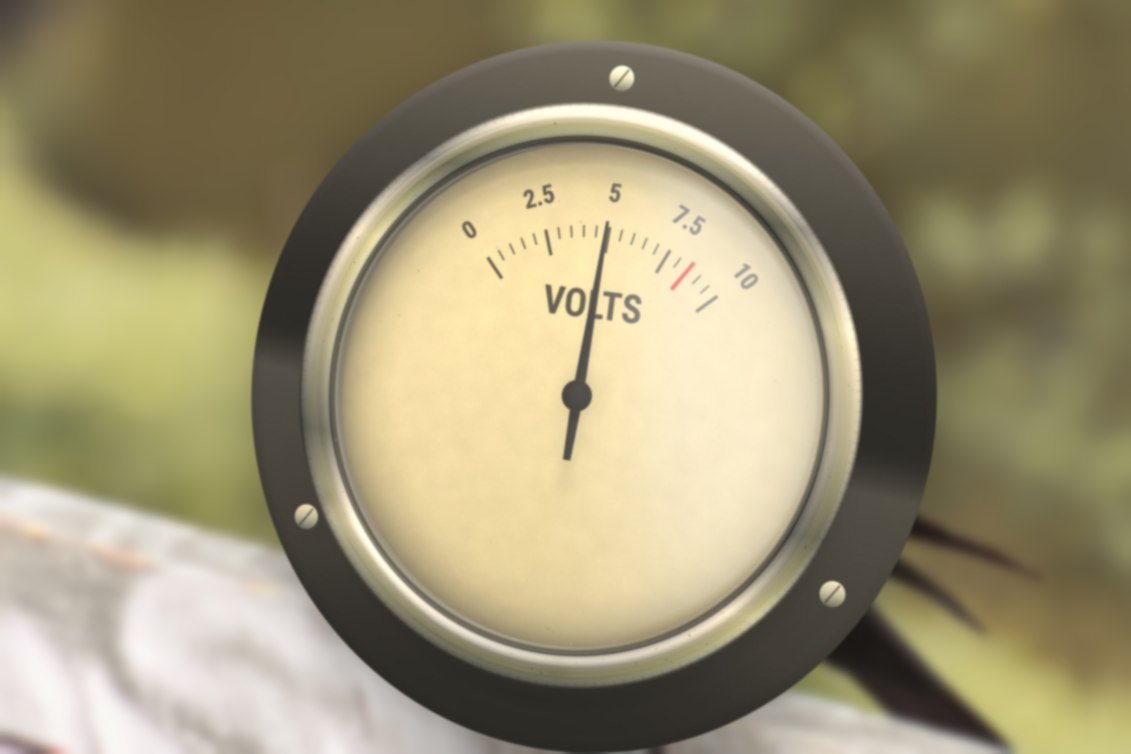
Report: 5 V
